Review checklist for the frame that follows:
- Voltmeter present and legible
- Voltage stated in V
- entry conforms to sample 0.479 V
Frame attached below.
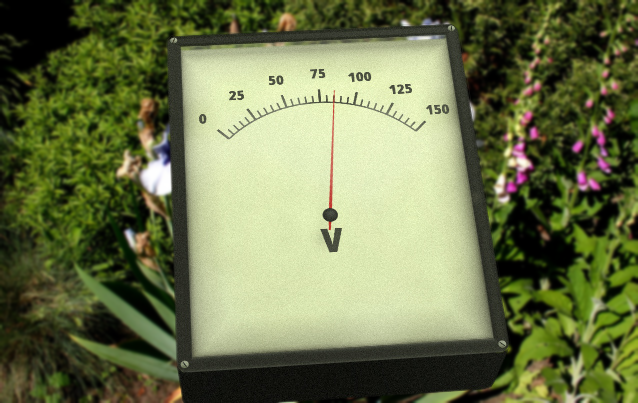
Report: 85 V
